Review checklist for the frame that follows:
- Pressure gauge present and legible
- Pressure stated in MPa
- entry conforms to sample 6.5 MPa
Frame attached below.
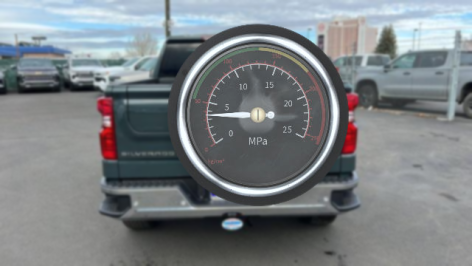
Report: 3.5 MPa
